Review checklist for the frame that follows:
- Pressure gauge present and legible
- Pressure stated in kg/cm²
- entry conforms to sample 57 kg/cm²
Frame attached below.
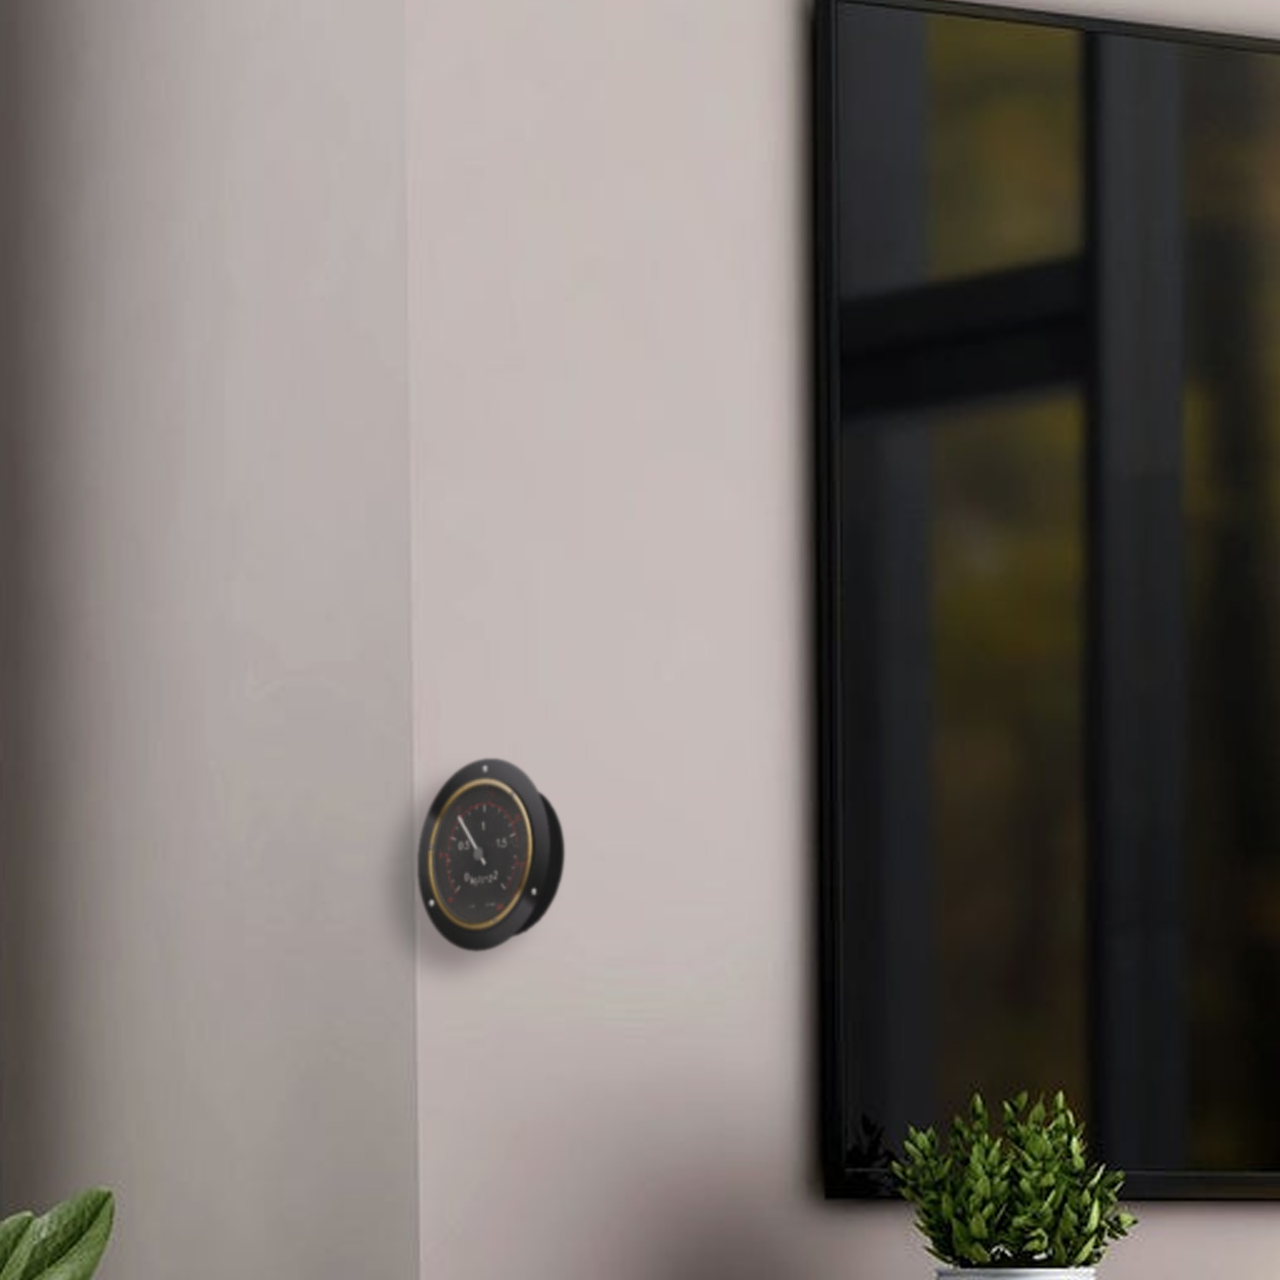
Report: 0.7 kg/cm²
